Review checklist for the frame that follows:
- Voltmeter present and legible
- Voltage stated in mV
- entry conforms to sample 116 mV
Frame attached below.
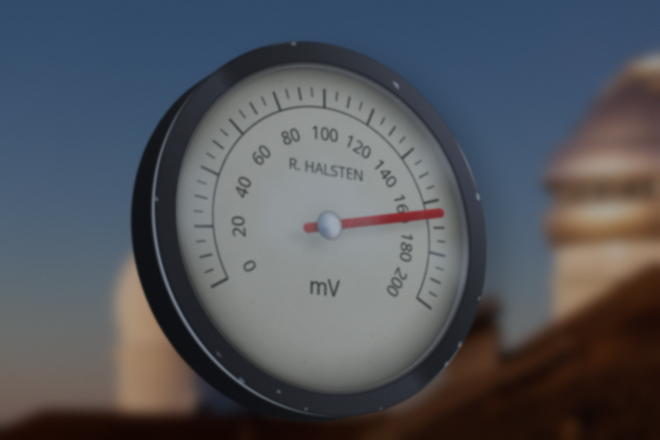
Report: 165 mV
